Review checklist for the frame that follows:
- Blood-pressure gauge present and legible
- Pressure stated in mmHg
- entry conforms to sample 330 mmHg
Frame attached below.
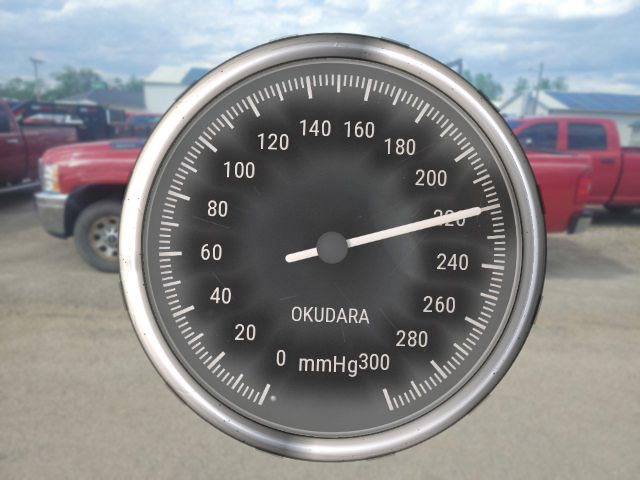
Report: 220 mmHg
